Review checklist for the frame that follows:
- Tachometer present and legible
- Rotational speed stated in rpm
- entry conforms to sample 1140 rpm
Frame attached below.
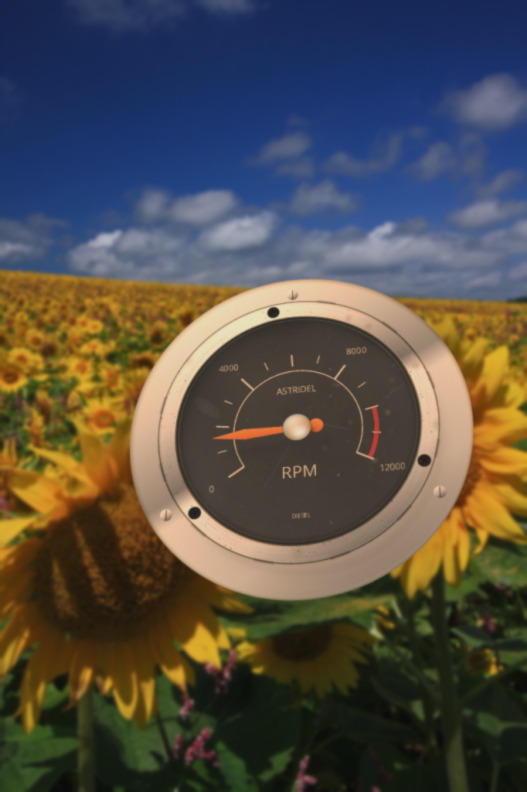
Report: 1500 rpm
